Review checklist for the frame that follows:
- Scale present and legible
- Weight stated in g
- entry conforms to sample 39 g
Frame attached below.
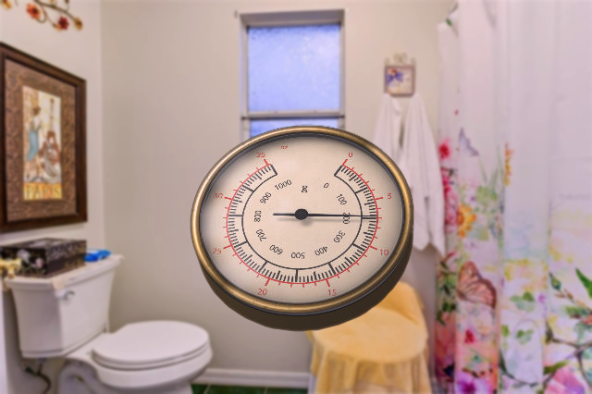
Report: 200 g
